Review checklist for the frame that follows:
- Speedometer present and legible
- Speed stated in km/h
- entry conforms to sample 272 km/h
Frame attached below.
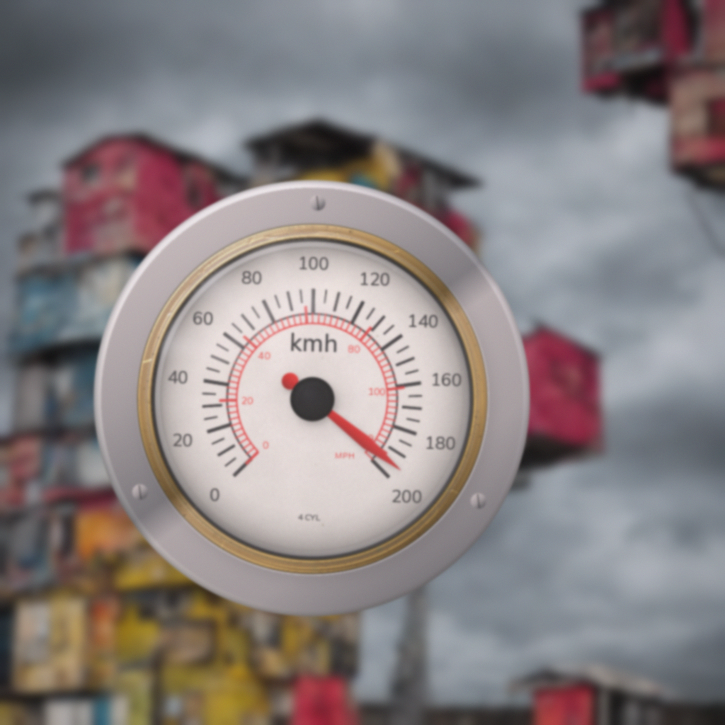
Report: 195 km/h
